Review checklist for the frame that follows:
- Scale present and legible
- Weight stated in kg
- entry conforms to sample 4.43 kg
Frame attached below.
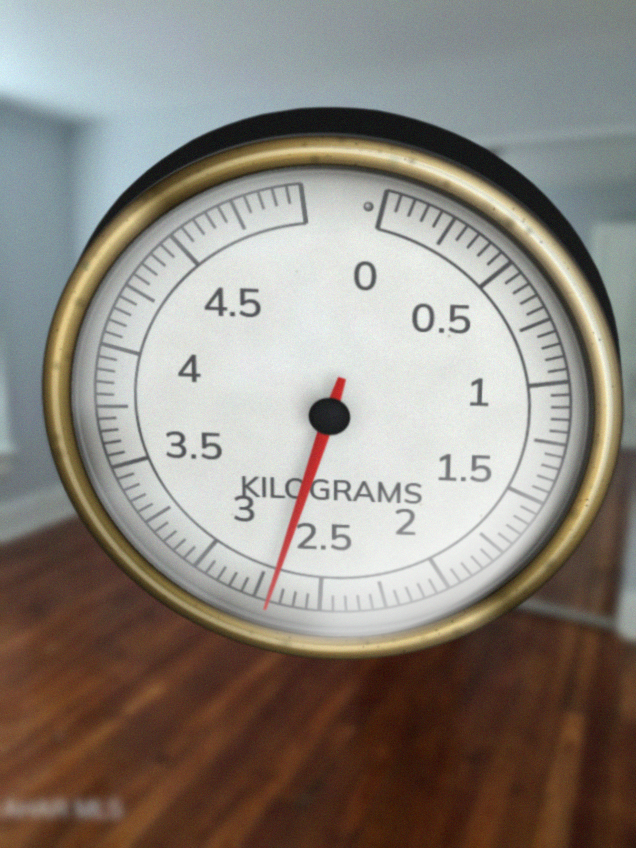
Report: 2.7 kg
